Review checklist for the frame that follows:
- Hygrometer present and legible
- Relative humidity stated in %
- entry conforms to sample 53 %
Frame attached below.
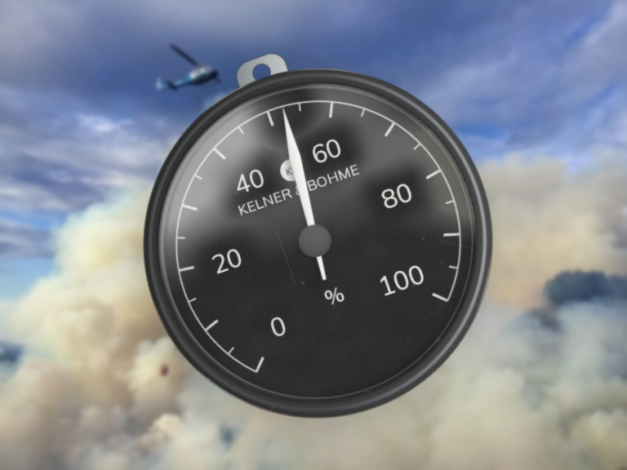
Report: 52.5 %
